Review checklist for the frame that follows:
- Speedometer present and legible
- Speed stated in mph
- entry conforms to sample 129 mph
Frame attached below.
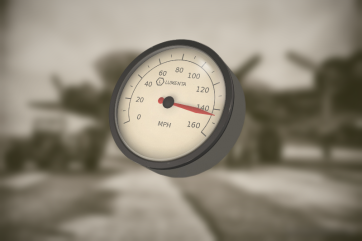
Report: 145 mph
